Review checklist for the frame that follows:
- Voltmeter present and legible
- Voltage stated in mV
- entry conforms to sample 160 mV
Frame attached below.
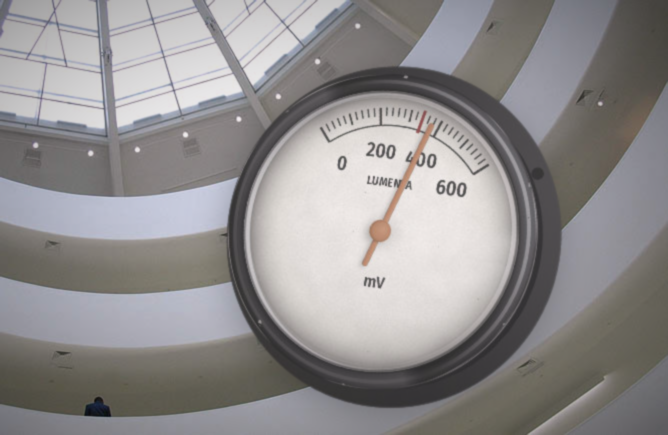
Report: 380 mV
